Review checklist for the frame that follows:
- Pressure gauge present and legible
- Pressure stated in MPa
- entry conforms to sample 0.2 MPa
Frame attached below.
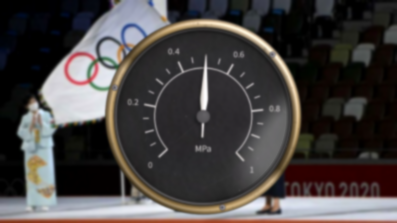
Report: 0.5 MPa
